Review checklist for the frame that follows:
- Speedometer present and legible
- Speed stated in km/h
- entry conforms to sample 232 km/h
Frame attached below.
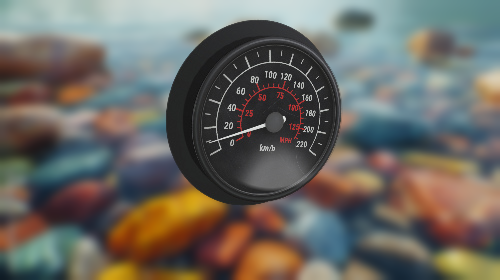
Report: 10 km/h
